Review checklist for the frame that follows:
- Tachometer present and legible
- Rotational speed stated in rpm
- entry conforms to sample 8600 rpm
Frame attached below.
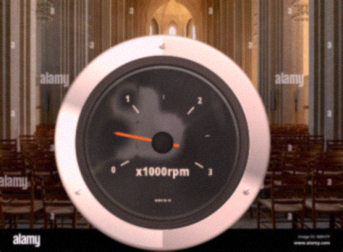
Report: 500 rpm
